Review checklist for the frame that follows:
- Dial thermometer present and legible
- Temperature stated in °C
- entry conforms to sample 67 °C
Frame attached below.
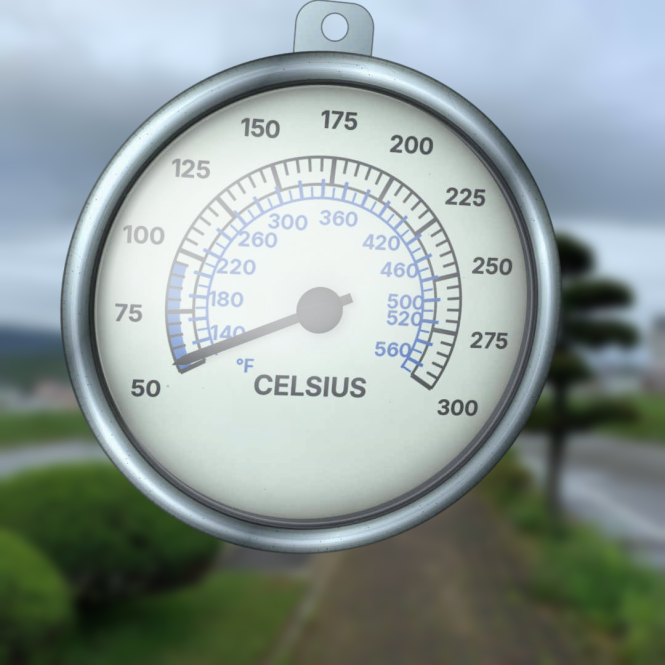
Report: 55 °C
